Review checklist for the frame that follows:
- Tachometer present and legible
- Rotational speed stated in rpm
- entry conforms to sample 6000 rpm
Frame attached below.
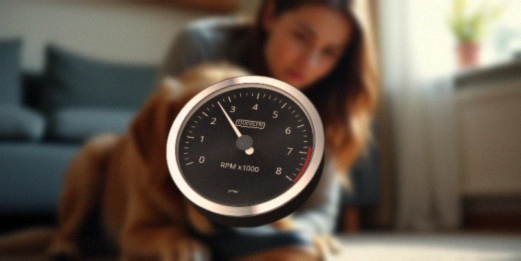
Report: 2600 rpm
